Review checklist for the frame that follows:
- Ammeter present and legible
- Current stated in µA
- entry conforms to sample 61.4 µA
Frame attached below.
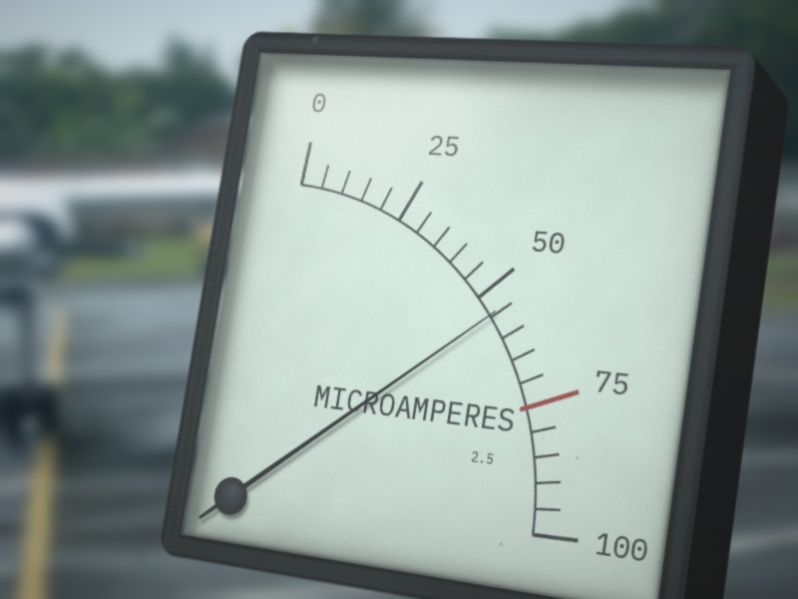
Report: 55 µA
